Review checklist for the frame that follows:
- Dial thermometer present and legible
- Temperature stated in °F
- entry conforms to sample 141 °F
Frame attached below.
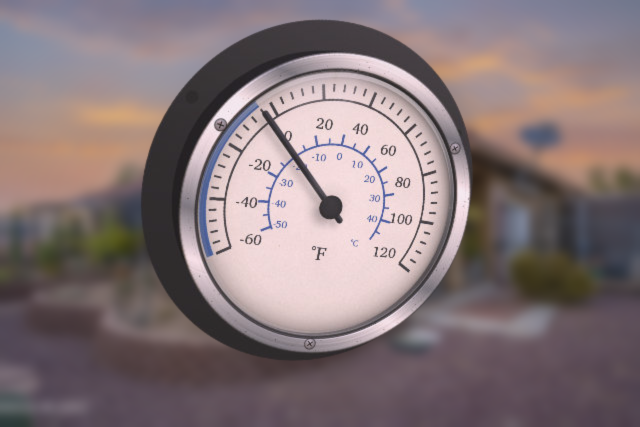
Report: -4 °F
